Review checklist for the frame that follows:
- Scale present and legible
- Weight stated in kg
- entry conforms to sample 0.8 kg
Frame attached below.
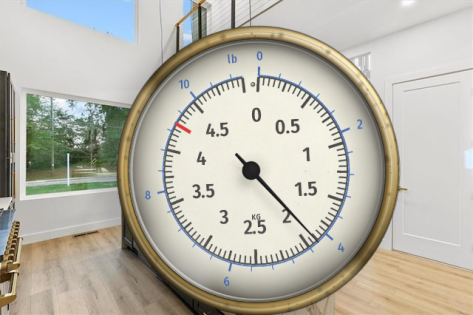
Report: 1.9 kg
